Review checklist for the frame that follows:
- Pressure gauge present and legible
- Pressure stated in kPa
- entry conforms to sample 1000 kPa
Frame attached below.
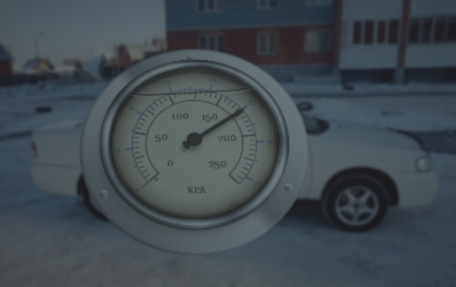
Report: 175 kPa
